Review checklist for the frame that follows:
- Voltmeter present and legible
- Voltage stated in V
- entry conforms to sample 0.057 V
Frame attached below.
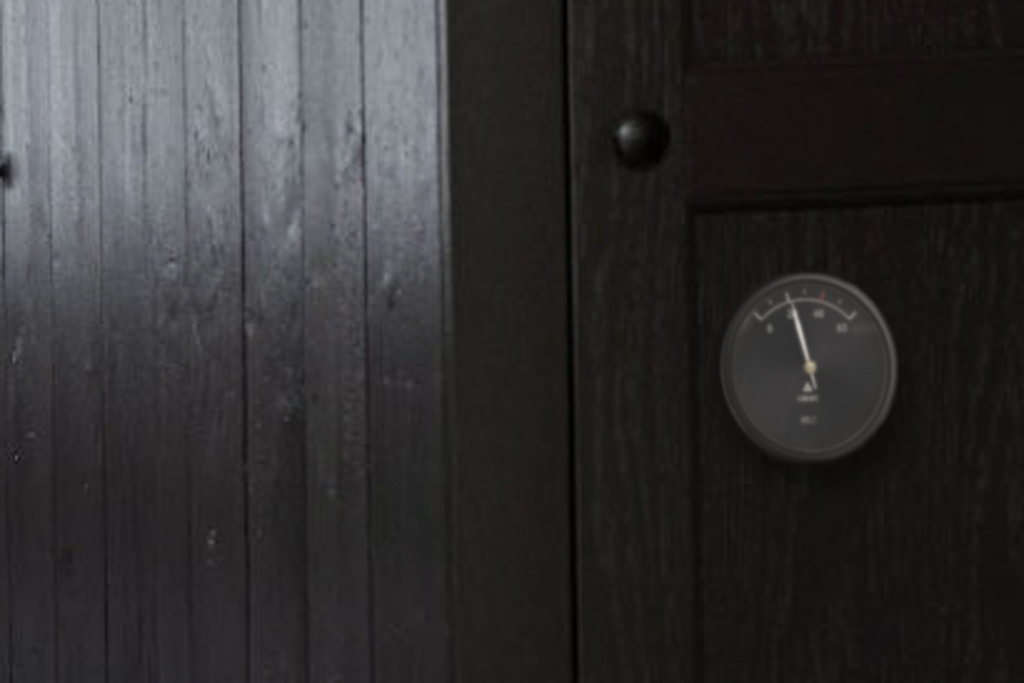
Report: 20 V
